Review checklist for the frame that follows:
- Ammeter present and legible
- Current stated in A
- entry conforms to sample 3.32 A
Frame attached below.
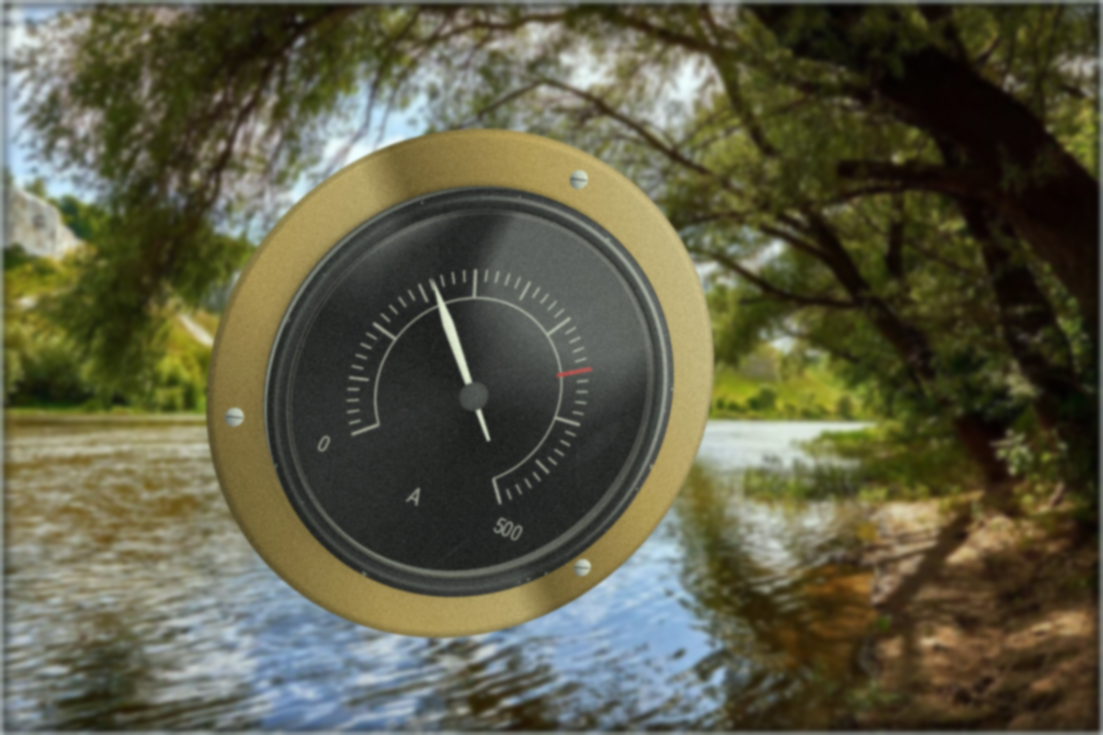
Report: 160 A
